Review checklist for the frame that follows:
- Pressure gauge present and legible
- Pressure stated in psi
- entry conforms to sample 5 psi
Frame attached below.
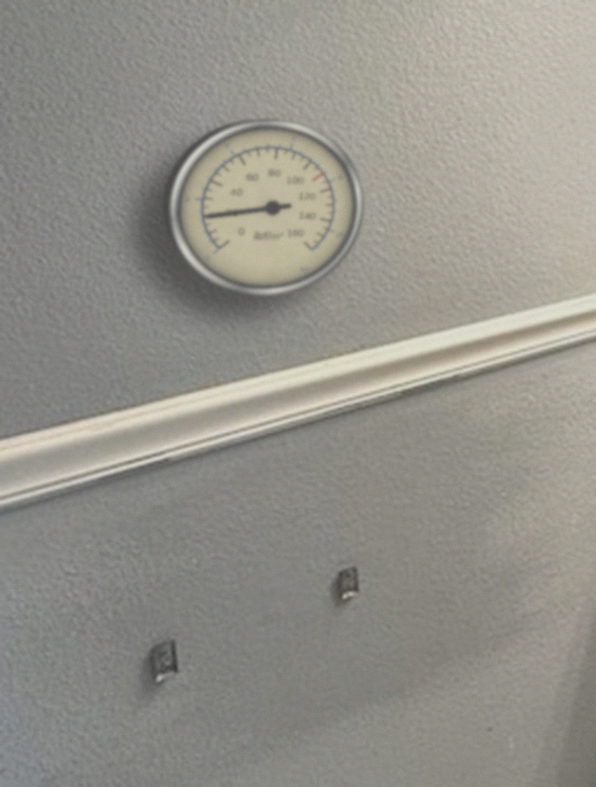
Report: 20 psi
